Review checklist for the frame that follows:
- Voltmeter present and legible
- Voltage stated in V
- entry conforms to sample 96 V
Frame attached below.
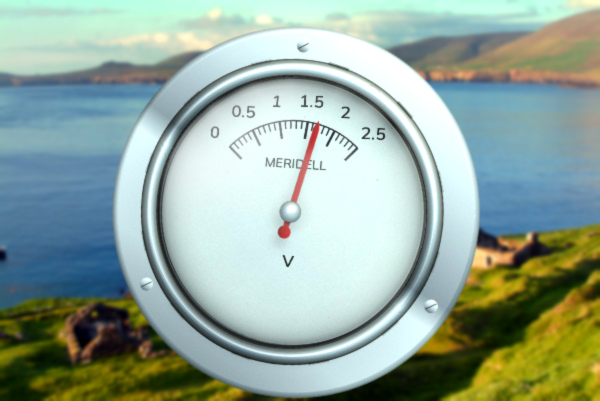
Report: 1.7 V
